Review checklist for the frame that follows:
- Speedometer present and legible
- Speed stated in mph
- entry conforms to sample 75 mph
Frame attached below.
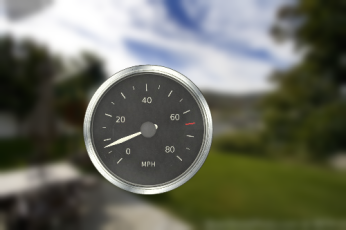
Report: 7.5 mph
